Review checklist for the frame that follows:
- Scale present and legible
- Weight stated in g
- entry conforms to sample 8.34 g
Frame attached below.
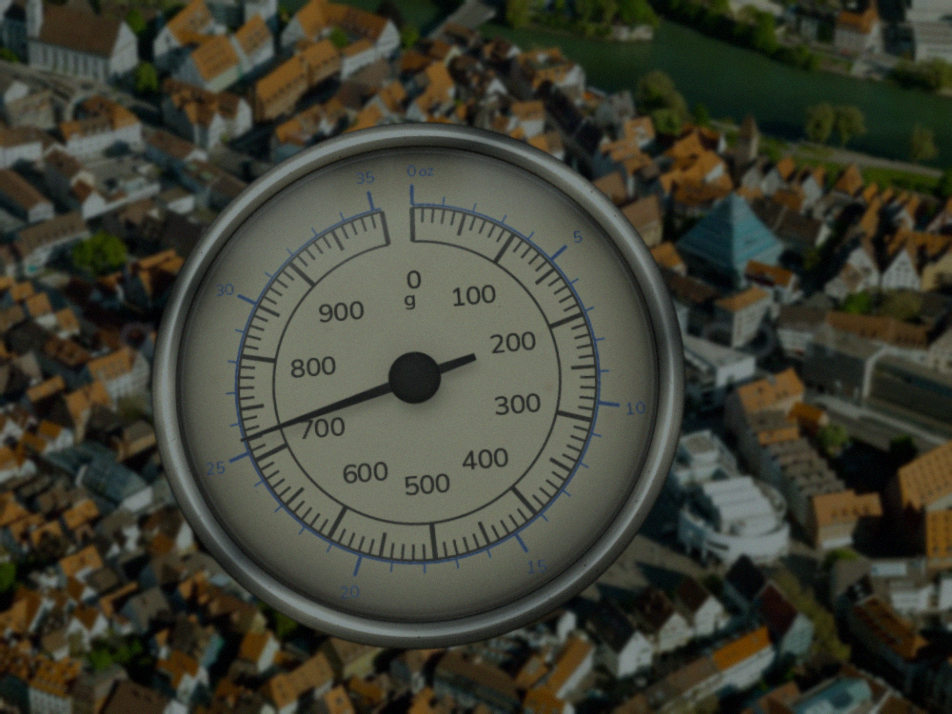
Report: 720 g
